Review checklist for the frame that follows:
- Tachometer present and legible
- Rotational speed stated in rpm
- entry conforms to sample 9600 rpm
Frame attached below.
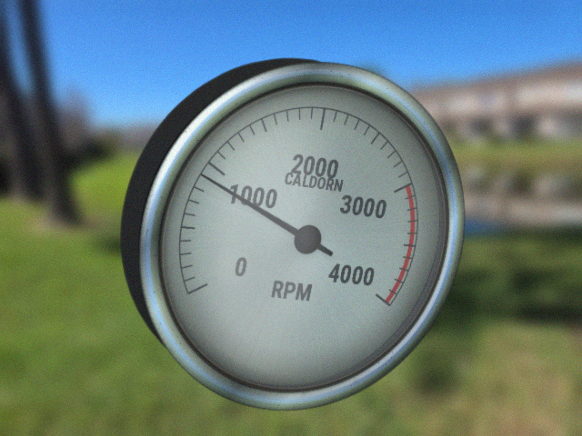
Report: 900 rpm
